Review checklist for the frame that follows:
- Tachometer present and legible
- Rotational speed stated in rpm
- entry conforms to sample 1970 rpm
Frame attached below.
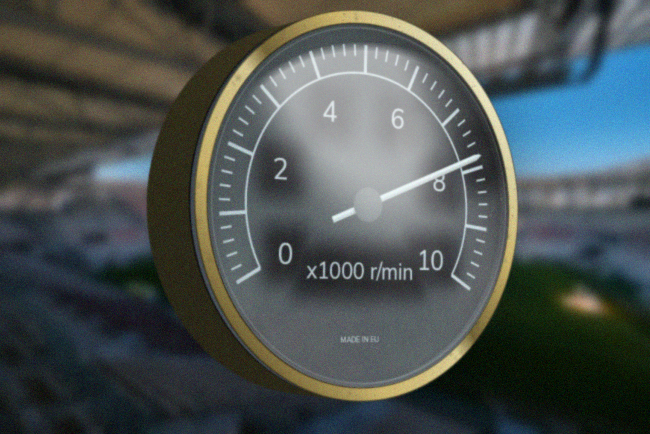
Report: 7800 rpm
